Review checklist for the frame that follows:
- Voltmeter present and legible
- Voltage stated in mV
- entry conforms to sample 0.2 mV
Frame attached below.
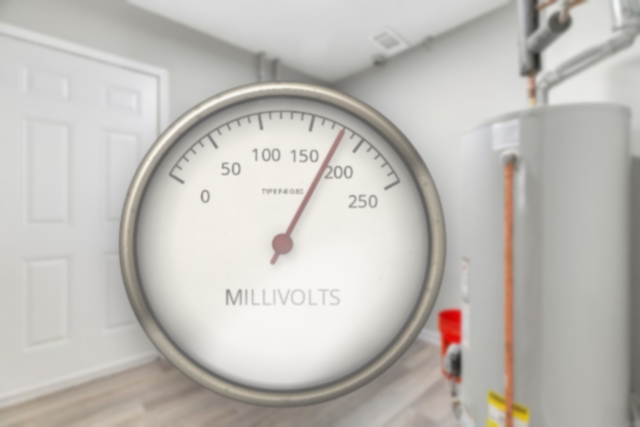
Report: 180 mV
